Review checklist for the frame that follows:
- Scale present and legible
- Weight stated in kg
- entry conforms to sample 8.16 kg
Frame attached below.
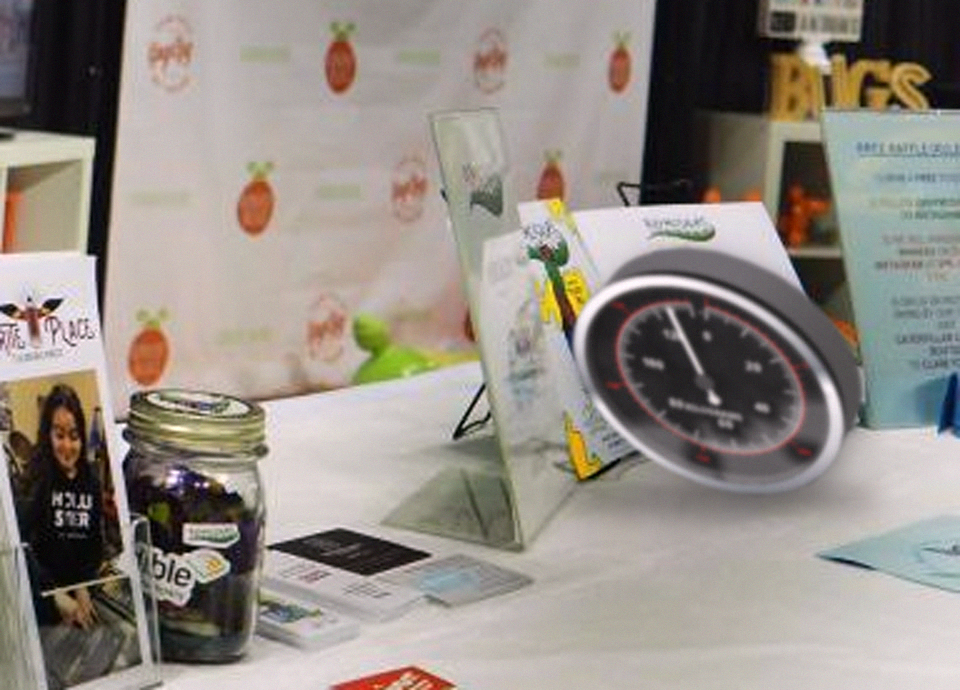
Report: 125 kg
